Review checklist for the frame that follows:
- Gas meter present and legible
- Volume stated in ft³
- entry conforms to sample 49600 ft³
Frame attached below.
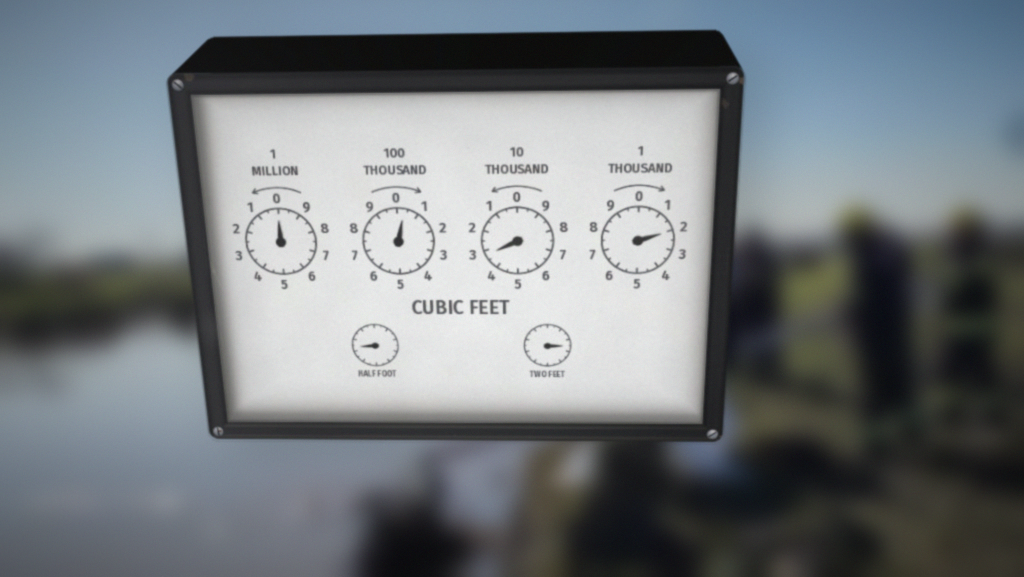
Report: 3200 ft³
